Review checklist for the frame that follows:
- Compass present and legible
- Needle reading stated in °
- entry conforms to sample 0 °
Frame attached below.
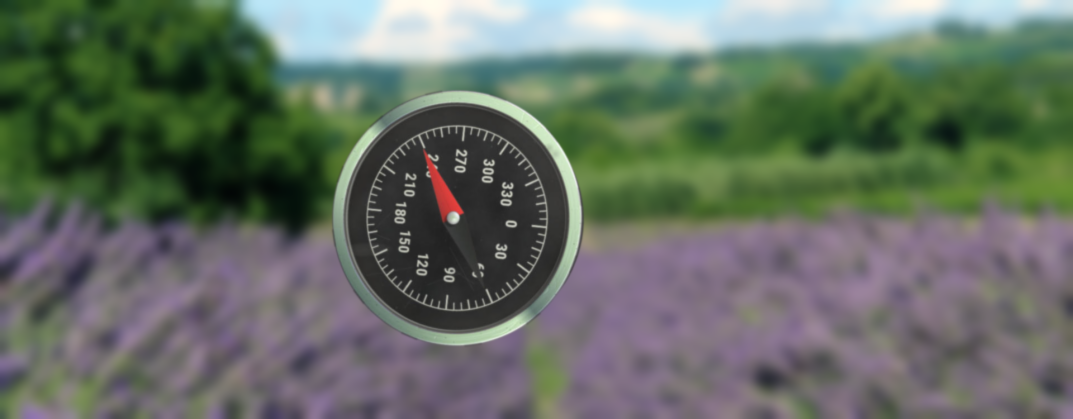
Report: 240 °
